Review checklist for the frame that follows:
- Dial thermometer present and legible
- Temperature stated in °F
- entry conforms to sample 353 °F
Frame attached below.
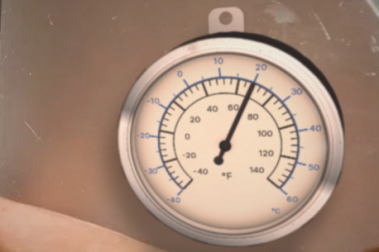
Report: 68 °F
